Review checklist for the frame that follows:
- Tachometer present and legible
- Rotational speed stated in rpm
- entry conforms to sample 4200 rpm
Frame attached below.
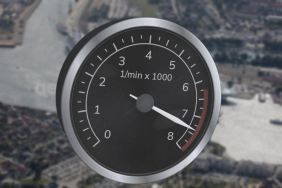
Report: 7375 rpm
